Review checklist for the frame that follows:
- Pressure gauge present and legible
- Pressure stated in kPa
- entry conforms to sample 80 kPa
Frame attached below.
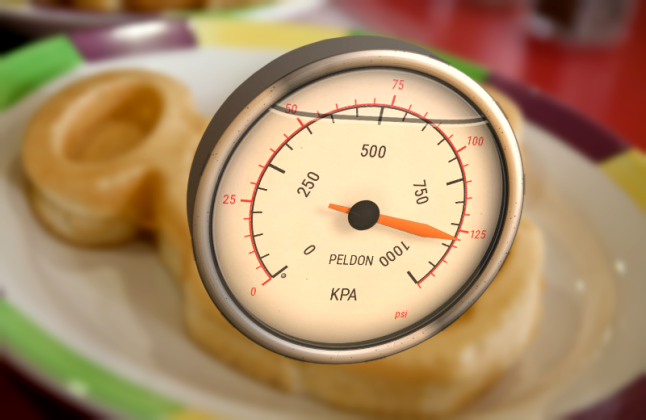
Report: 875 kPa
